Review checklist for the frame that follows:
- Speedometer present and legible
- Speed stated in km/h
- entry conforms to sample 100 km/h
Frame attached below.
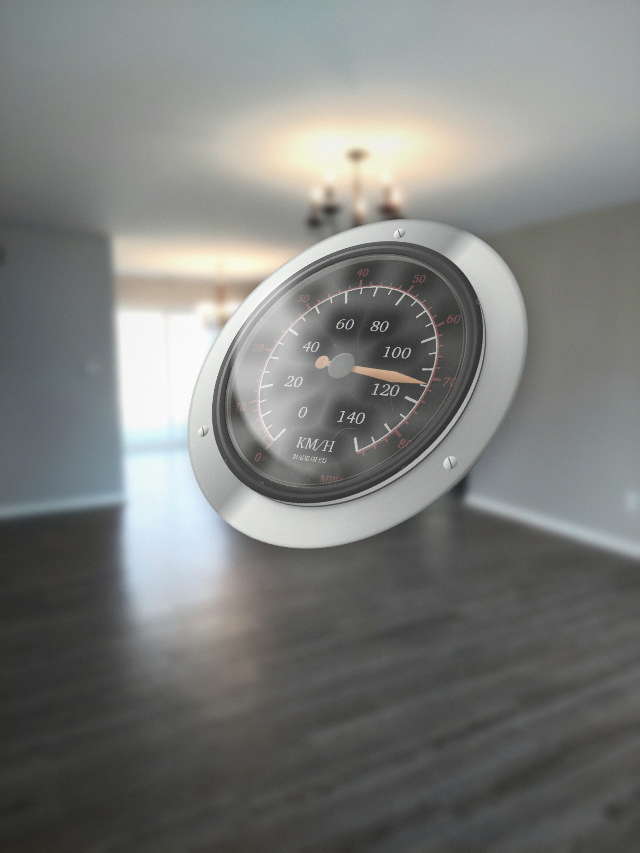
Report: 115 km/h
